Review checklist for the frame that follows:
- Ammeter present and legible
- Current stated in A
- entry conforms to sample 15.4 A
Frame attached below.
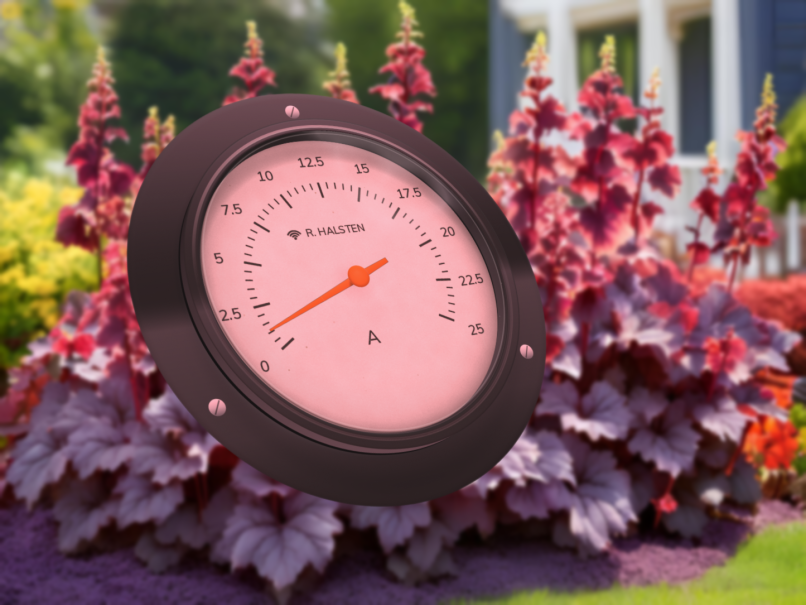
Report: 1 A
